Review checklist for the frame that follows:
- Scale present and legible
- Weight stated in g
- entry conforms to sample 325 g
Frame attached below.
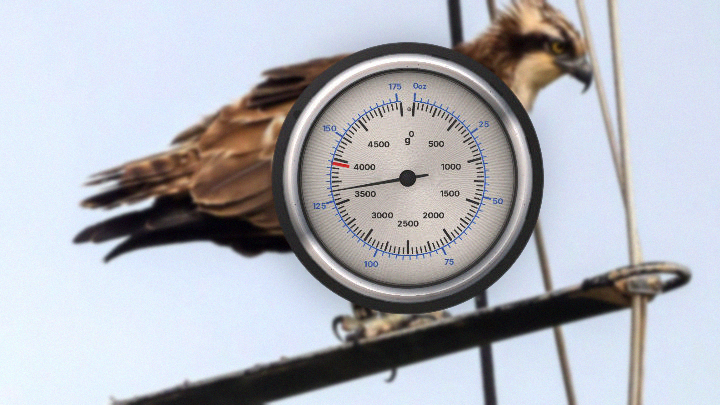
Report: 3650 g
